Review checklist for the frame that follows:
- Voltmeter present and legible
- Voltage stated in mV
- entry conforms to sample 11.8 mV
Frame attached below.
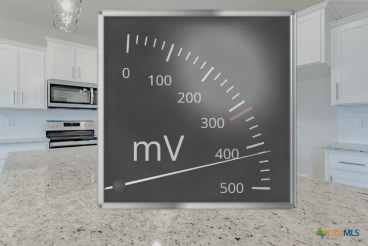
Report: 420 mV
